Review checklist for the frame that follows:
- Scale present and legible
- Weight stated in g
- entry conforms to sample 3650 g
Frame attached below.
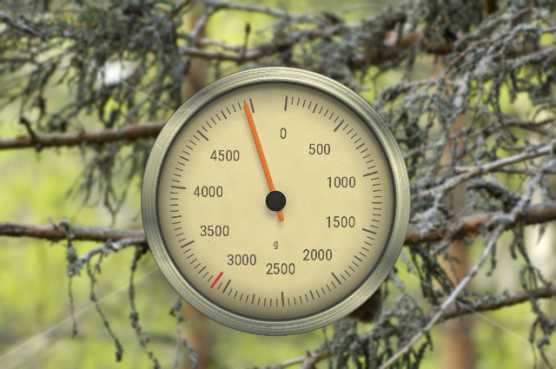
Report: 4950 g
